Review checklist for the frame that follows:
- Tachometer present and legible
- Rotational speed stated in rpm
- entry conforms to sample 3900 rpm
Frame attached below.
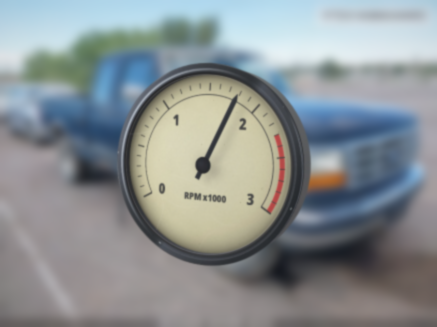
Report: 1800 rpm
